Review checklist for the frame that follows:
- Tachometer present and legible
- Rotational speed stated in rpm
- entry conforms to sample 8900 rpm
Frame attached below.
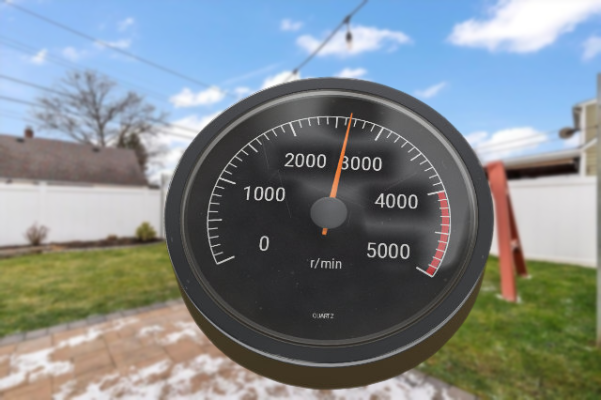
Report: 2650 rpm
